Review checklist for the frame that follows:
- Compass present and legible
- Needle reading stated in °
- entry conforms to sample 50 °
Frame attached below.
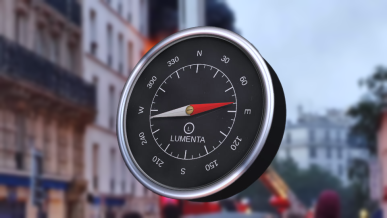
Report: 80 °
